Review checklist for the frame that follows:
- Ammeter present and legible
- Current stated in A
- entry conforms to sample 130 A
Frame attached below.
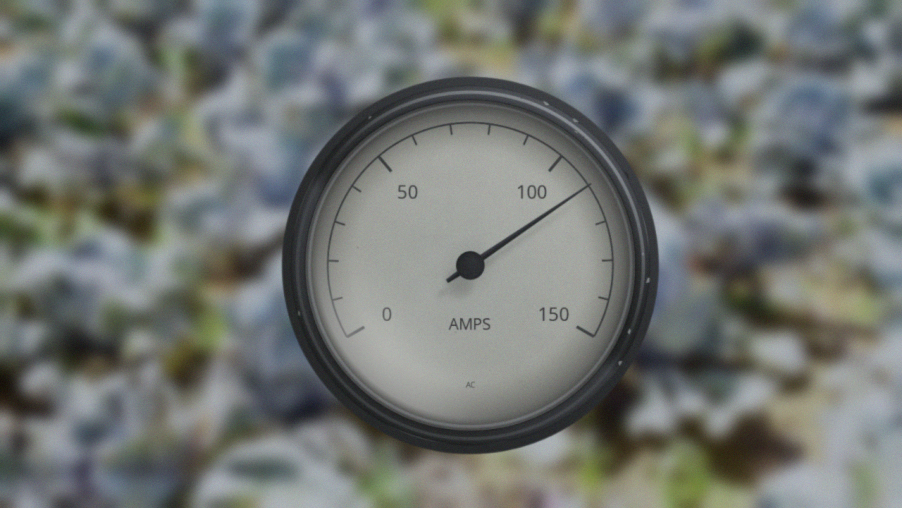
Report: 110 A
